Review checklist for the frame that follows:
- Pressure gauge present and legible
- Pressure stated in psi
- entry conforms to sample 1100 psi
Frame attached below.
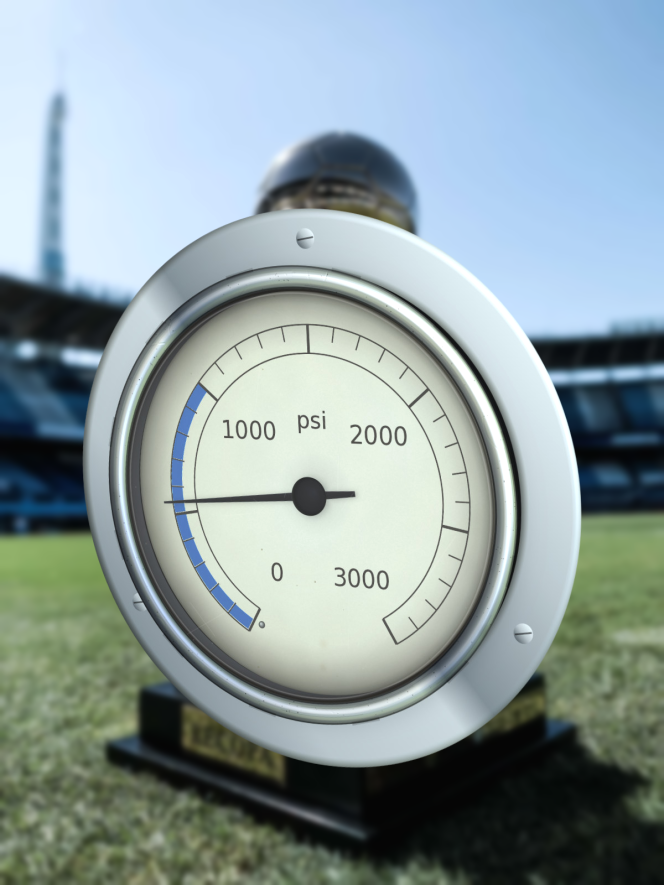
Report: 550 psi
